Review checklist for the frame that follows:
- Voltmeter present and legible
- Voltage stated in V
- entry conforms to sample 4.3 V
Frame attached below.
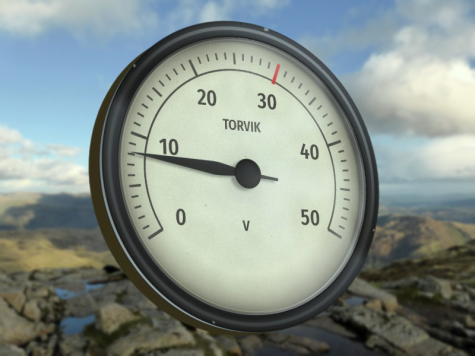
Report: 8 V
